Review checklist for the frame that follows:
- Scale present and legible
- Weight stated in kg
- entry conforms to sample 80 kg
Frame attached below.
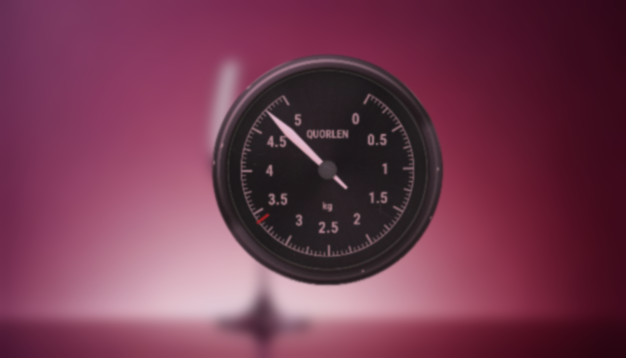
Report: 4.75 kg
